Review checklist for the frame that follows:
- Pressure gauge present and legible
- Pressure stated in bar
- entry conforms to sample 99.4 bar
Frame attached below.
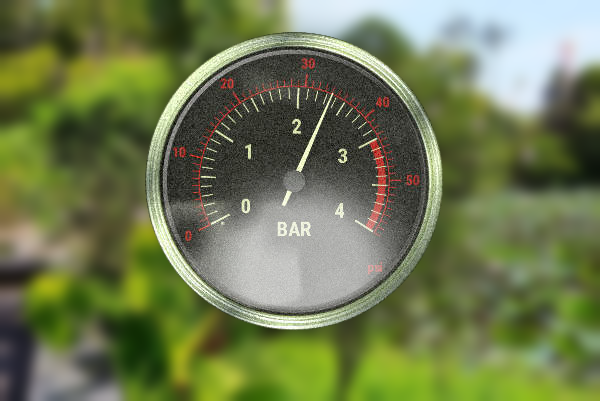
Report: 2.35 bar
